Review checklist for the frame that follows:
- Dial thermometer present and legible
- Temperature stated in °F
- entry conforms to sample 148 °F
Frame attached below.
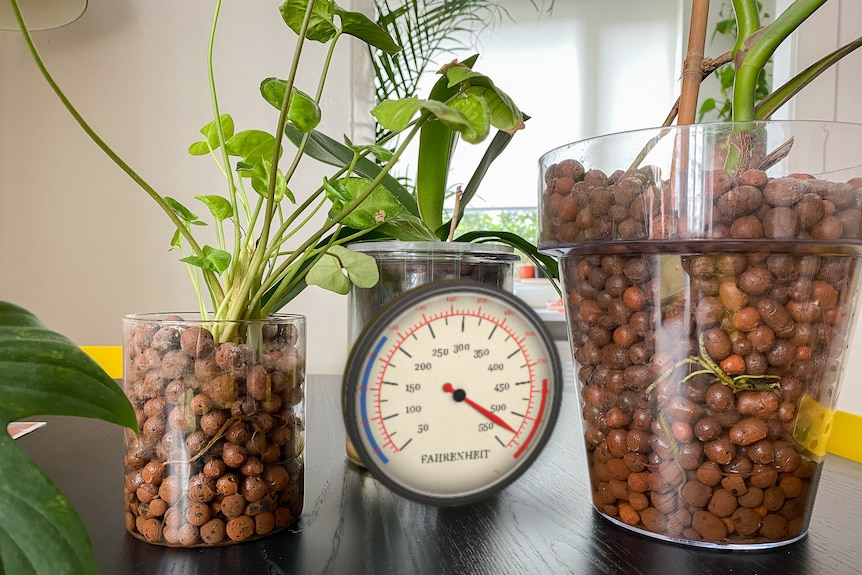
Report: 525 °F
